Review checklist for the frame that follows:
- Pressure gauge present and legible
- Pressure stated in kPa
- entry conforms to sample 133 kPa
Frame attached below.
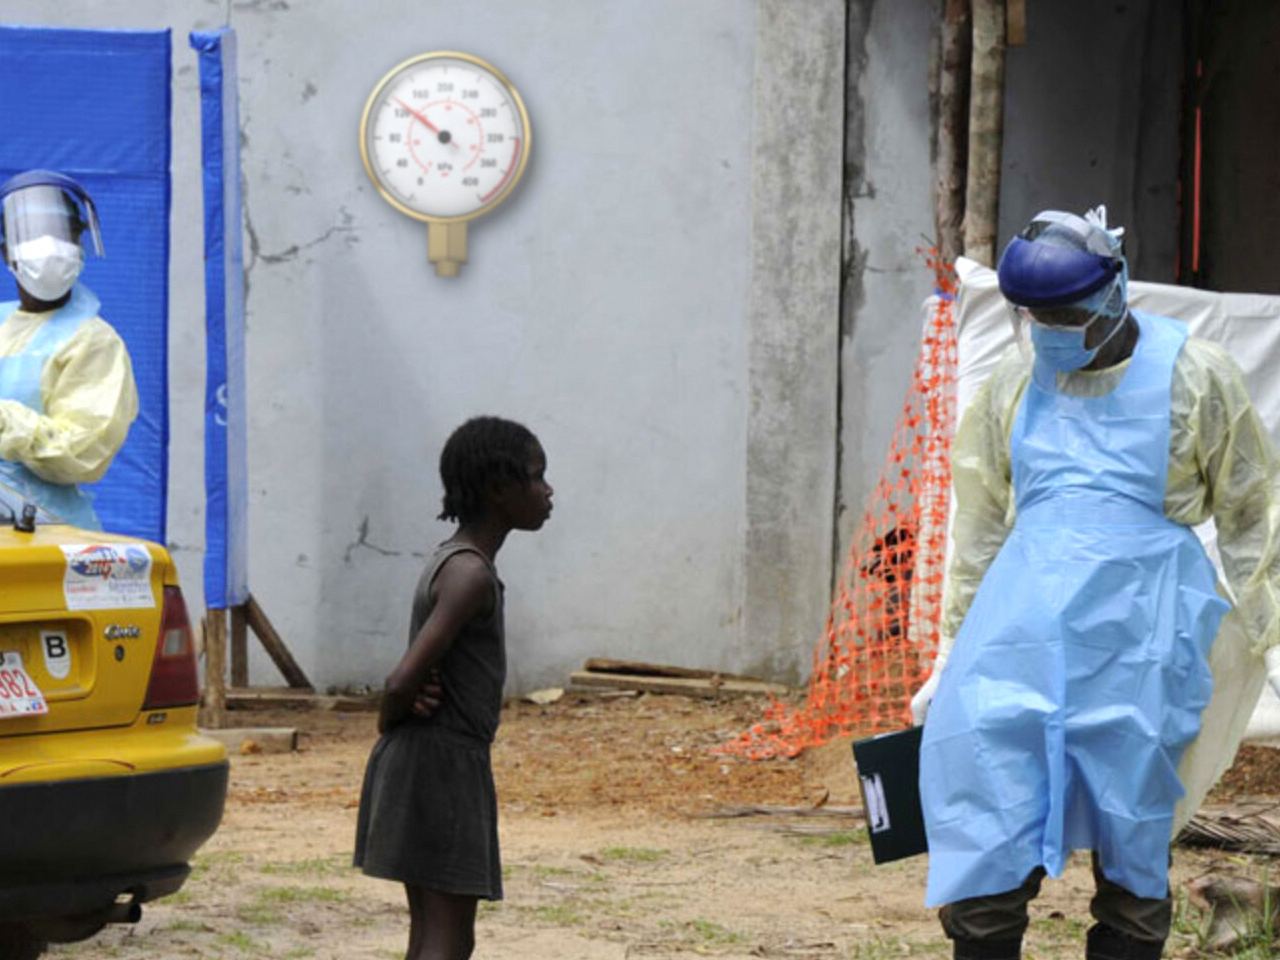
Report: 130 kPa
